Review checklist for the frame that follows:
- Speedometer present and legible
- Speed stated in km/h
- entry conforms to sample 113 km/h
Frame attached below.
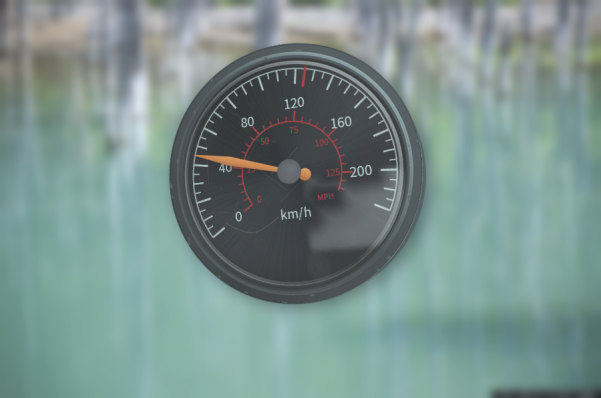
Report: 45 km/h
